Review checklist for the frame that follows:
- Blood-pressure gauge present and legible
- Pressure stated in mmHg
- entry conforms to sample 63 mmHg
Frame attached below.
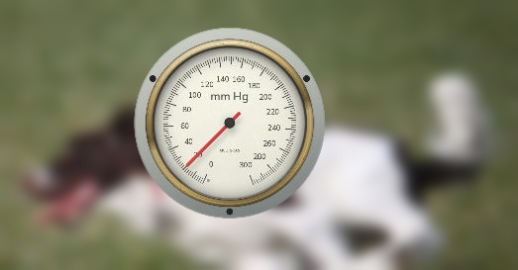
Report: 20 mmHg
